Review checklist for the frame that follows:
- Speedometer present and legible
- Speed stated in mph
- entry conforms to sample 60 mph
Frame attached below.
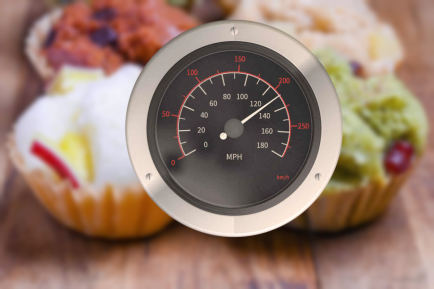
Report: 130 mph
